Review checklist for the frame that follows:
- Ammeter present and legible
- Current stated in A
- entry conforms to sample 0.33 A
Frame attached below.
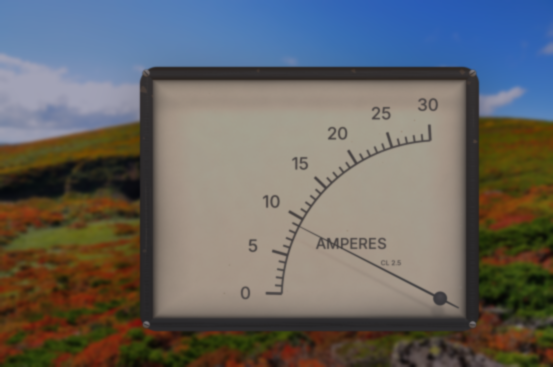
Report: 9 A
